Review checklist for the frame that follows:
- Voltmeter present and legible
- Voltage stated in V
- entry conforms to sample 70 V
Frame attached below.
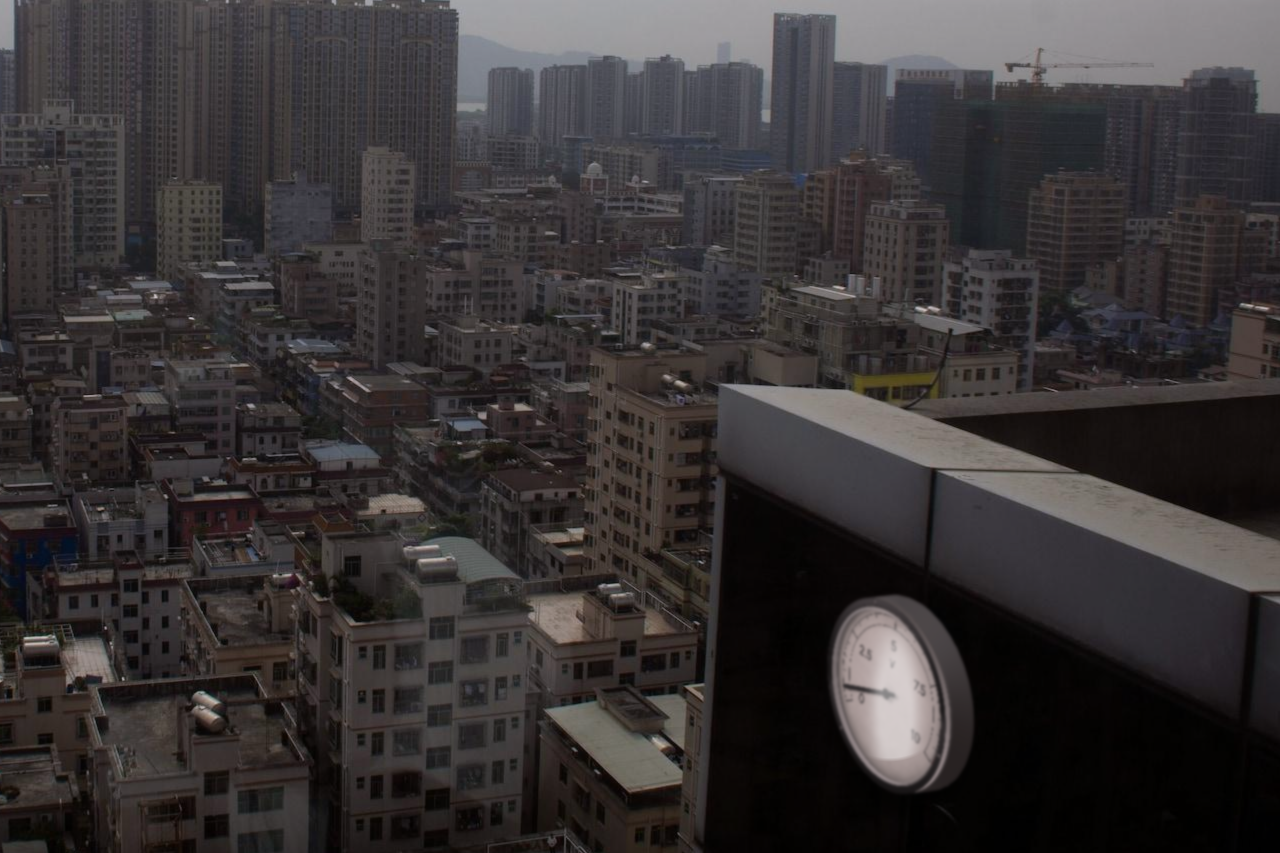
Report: 0.5 V
